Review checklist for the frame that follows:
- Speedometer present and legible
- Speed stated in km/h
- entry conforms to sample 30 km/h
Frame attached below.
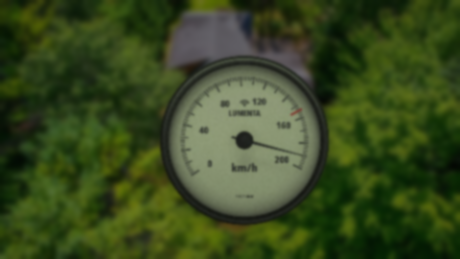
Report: 190 km/h
